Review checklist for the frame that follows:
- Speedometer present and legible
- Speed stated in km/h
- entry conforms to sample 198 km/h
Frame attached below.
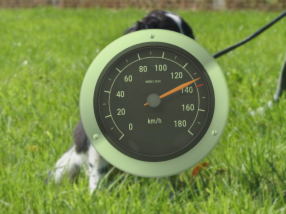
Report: 135 km/h
